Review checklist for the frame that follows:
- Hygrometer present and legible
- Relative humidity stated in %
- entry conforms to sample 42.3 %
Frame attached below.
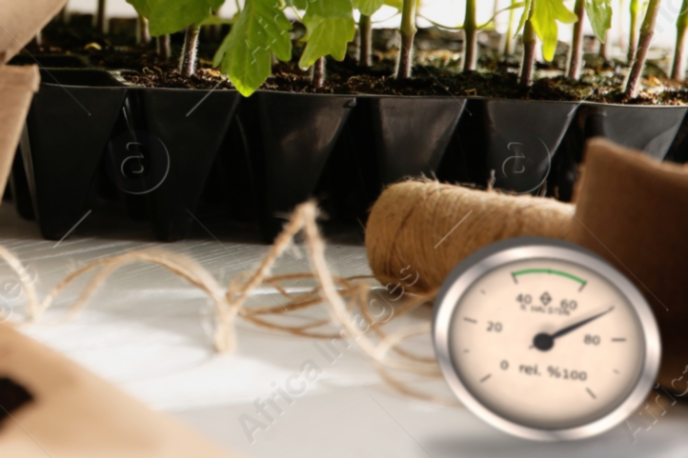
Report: 70 %
